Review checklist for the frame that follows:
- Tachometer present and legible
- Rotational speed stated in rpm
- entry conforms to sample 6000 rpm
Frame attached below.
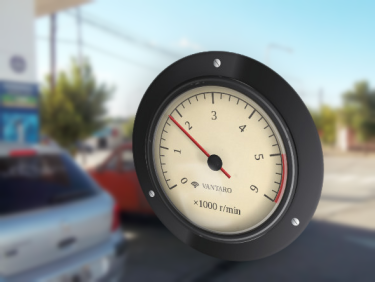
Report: 1800 rpm
